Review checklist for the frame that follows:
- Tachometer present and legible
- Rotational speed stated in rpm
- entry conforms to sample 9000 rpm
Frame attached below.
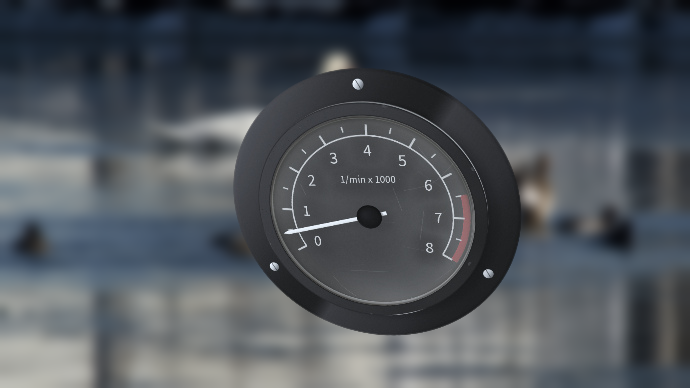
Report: 500 rpm
